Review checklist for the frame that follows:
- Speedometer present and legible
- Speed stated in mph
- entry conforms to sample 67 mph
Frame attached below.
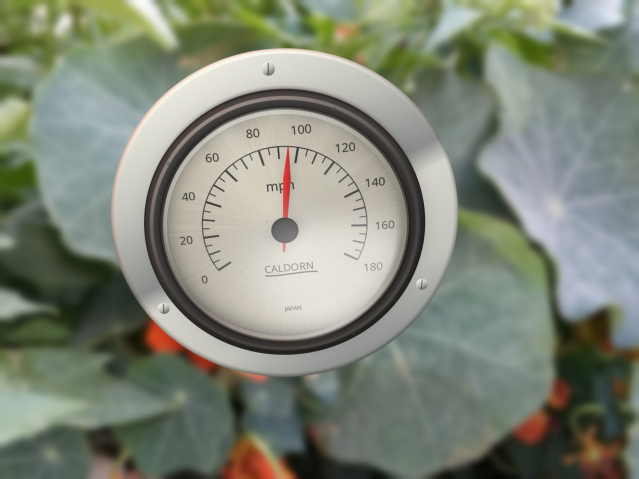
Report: 95 mph
